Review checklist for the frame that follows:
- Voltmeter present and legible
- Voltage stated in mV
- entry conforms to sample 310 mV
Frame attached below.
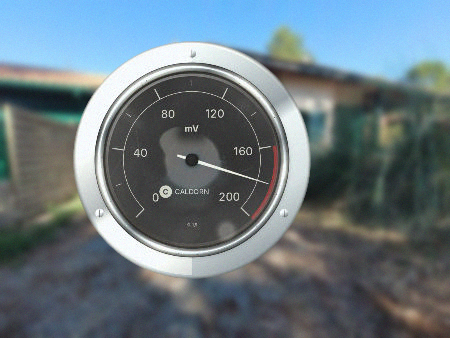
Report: 180 mV
